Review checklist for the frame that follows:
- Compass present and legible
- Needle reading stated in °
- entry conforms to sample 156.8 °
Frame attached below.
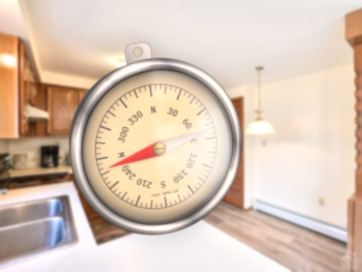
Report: 260 °
